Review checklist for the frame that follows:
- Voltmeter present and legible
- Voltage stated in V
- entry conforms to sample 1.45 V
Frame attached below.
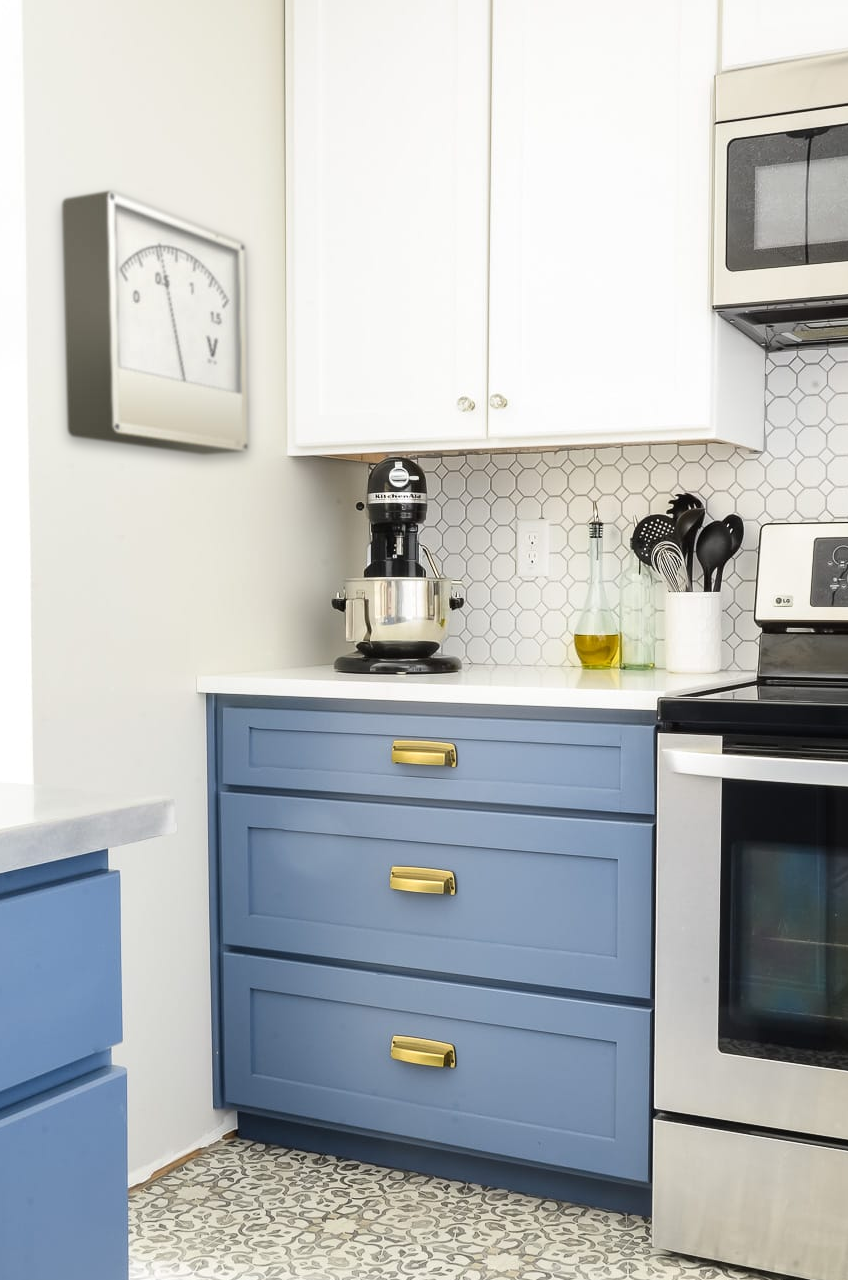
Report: 0.5 V
